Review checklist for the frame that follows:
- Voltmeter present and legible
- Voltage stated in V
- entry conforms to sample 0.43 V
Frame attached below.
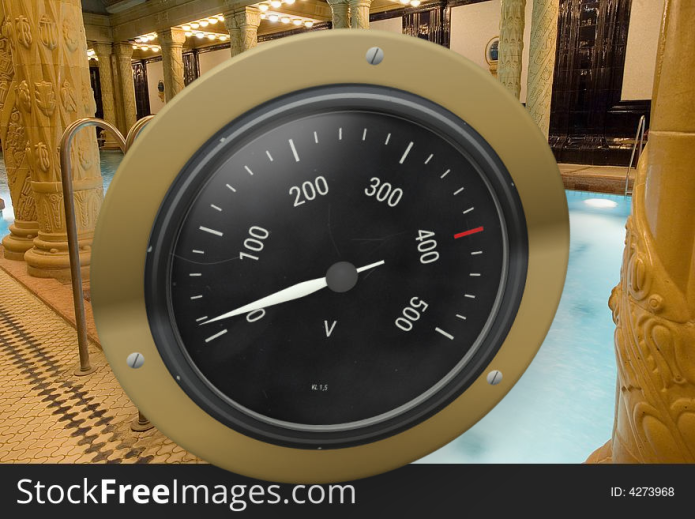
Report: 20 V
